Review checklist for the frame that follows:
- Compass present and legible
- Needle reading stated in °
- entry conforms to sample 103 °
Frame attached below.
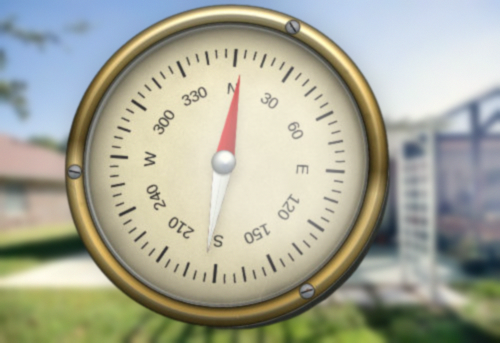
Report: 5 °
